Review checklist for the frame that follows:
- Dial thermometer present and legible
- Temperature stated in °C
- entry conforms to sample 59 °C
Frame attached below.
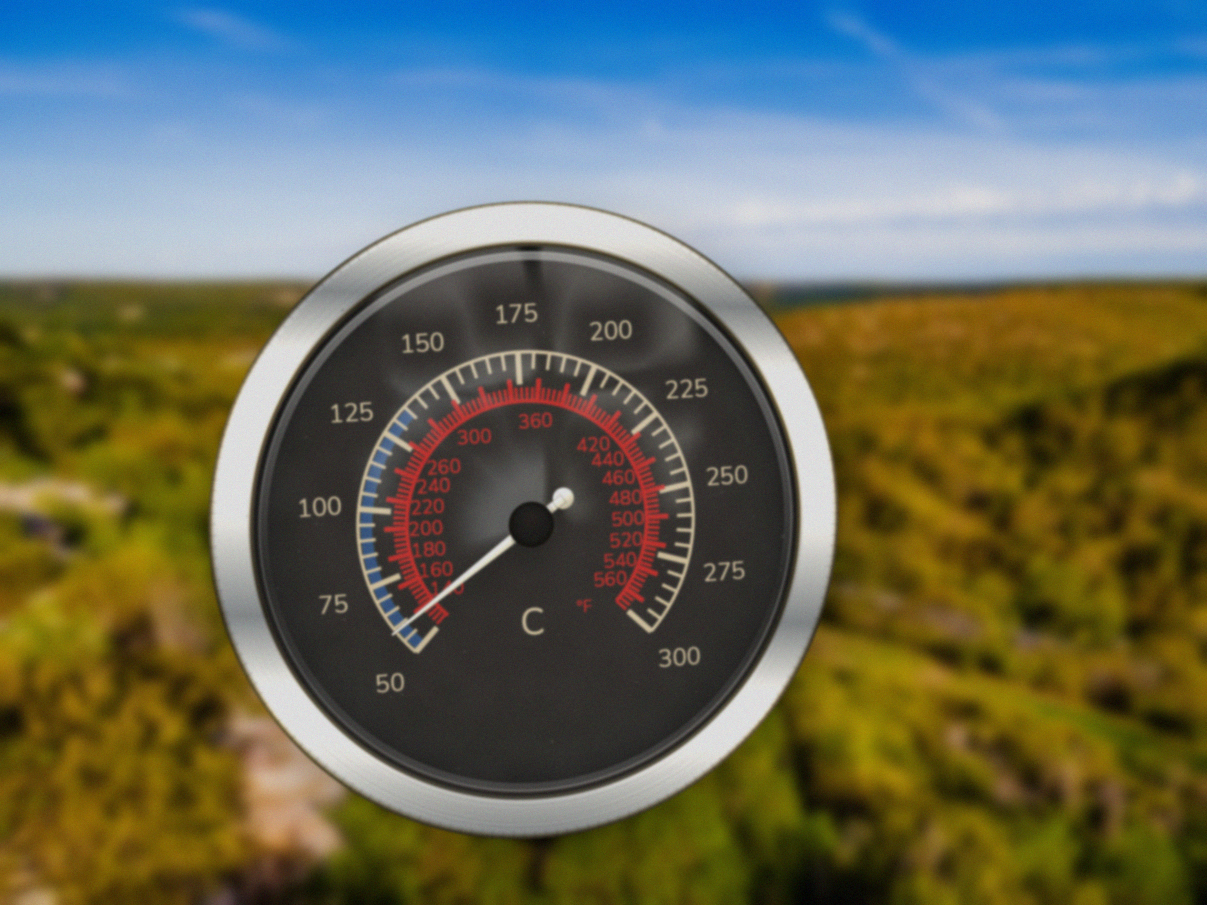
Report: 60 °C
